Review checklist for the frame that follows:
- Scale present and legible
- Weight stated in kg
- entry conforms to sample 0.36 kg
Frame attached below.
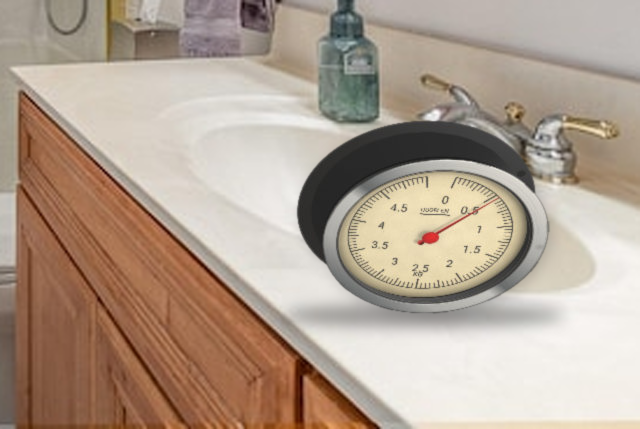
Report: 0.5 kg
